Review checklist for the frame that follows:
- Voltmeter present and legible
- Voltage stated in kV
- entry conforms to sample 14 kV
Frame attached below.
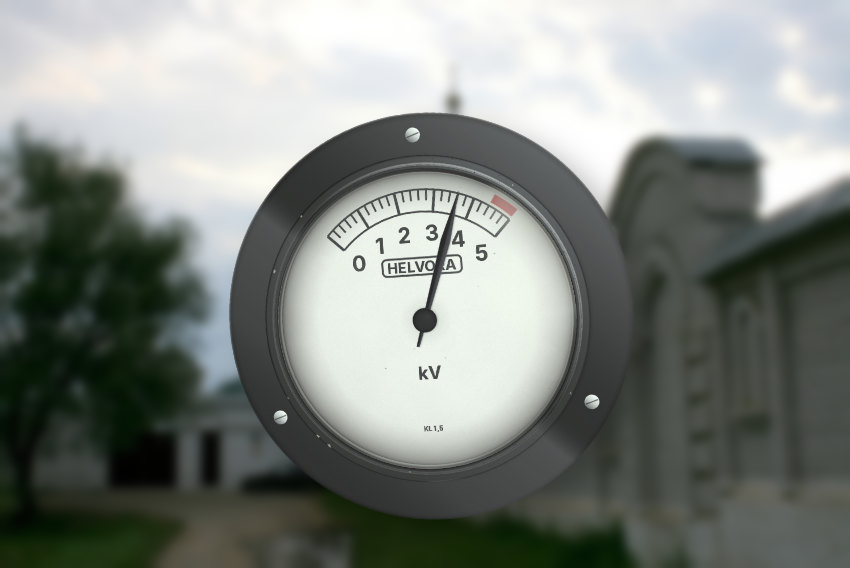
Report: 3.6 kV
